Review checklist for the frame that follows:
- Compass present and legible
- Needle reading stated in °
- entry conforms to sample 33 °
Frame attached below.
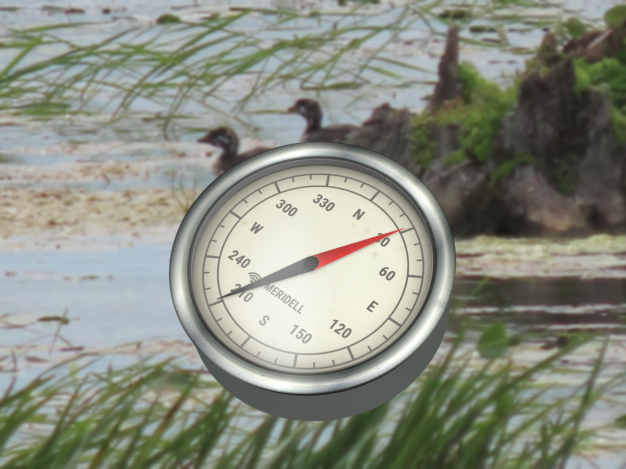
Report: 30 °
